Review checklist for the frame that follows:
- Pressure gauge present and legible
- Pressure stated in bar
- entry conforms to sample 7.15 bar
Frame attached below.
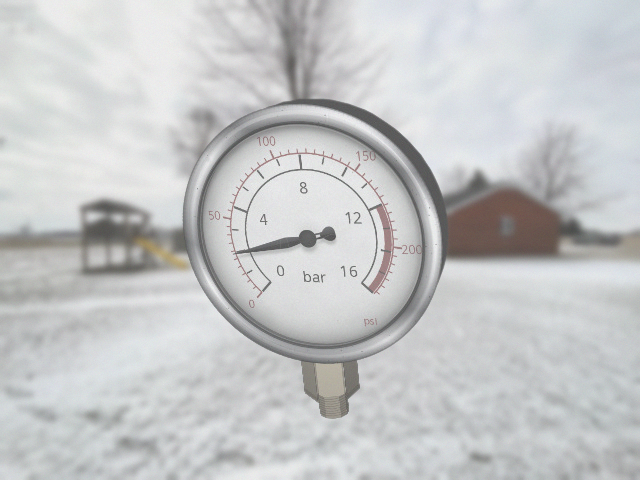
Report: 2 bar
